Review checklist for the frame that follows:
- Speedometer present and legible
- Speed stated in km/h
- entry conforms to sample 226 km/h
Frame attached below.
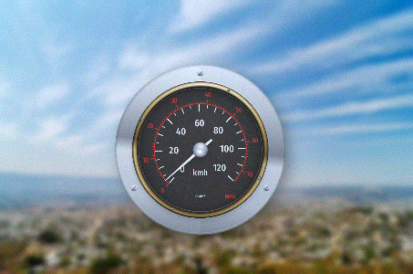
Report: 2.5 km/h
